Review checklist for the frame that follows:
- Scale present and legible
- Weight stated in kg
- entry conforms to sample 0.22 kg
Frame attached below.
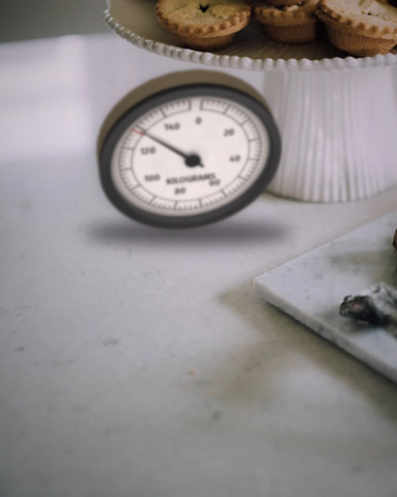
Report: 130 kg
